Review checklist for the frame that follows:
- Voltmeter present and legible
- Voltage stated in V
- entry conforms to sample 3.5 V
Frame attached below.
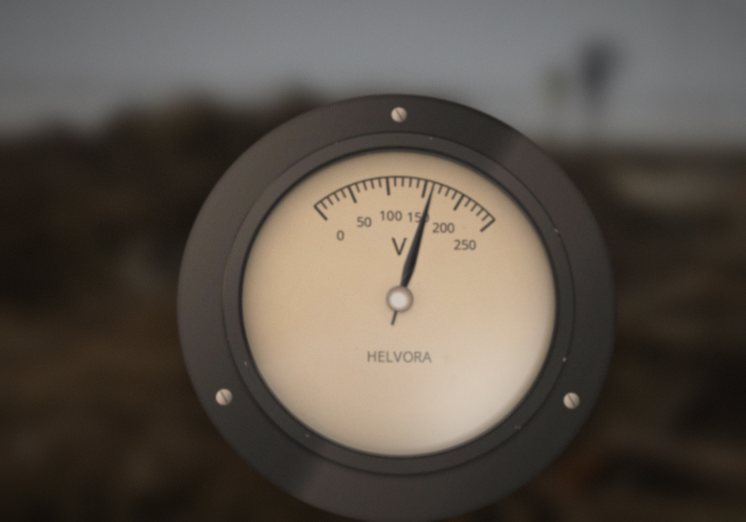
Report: 160 V
